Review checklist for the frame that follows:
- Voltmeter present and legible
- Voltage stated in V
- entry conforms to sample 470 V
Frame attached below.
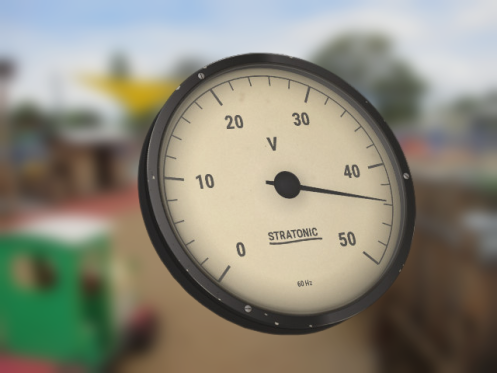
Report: 44 V
